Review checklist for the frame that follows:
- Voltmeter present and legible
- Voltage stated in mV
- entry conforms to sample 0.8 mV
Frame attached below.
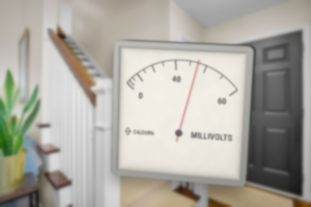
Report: 47.5 mV
